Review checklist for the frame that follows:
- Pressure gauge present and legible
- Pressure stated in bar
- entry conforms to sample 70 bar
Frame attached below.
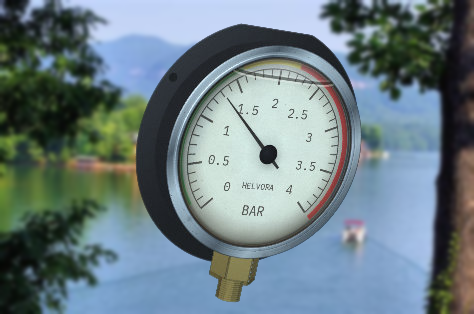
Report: 1.3 bar
